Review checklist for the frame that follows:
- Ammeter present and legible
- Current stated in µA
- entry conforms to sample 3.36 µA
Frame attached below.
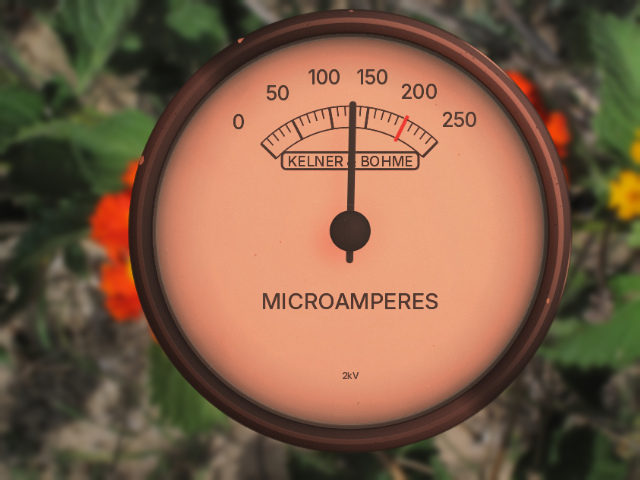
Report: 130 µA
